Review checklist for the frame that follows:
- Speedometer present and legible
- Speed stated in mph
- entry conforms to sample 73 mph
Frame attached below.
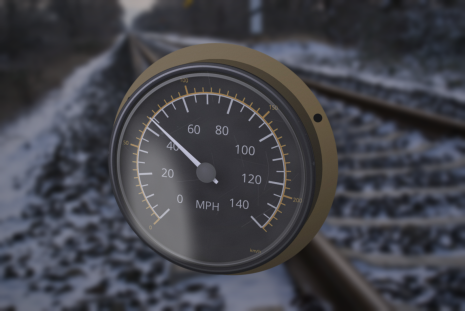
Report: 45 mph
